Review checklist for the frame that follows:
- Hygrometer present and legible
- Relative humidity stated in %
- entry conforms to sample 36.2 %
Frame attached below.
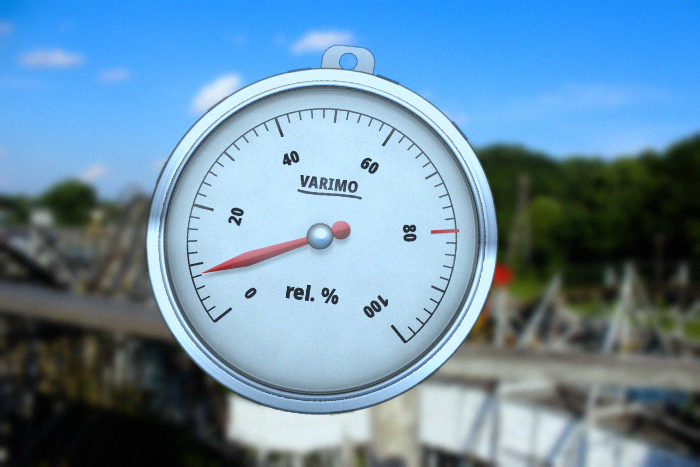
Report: 8 %
